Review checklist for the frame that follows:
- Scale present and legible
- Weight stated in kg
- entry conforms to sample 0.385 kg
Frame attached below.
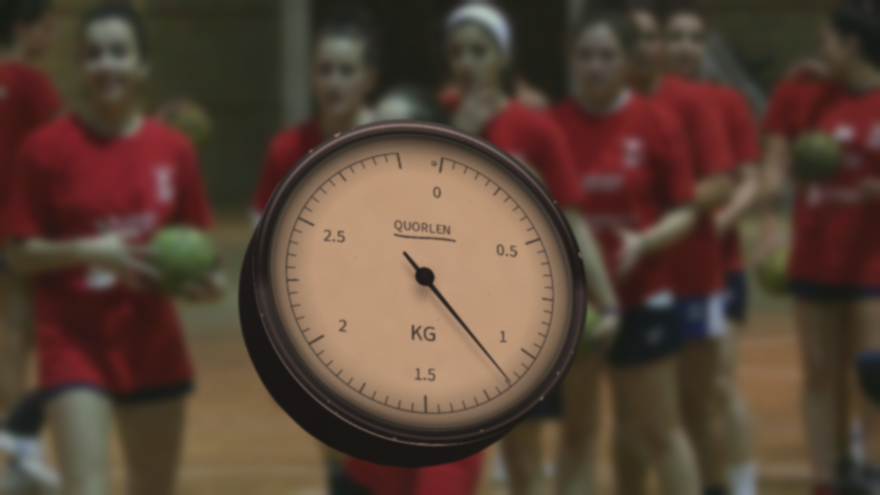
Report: 1.15 kg
